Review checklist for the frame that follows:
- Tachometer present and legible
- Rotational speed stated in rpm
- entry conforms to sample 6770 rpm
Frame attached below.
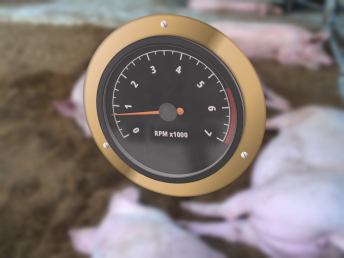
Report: 750 rpm
